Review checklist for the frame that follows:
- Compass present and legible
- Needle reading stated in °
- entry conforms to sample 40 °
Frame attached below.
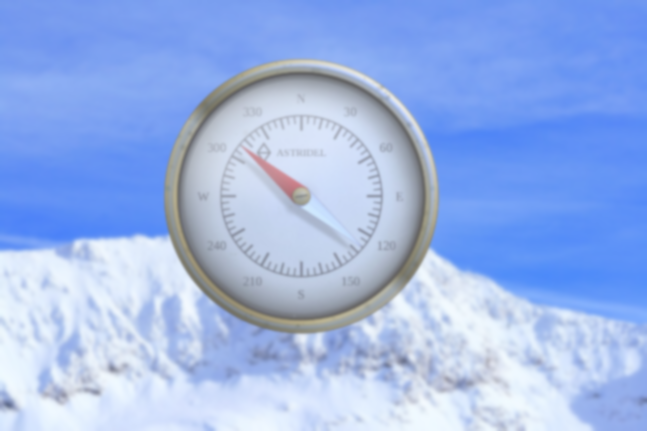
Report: 310 °
